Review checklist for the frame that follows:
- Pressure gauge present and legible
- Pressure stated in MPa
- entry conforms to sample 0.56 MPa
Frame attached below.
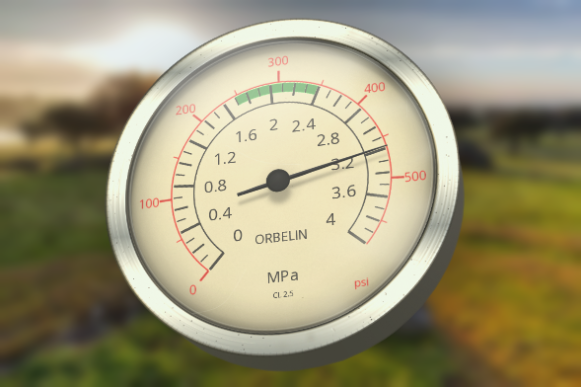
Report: 3.2 MPa
